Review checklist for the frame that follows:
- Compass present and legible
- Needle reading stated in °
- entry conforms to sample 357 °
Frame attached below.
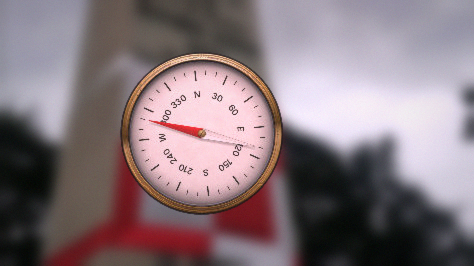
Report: 290 °
